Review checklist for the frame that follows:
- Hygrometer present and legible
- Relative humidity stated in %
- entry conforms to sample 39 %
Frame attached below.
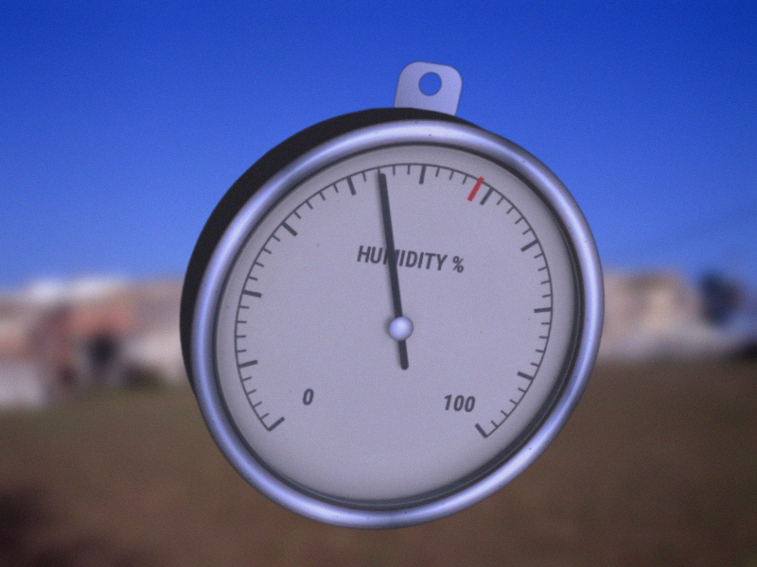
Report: 44 %
